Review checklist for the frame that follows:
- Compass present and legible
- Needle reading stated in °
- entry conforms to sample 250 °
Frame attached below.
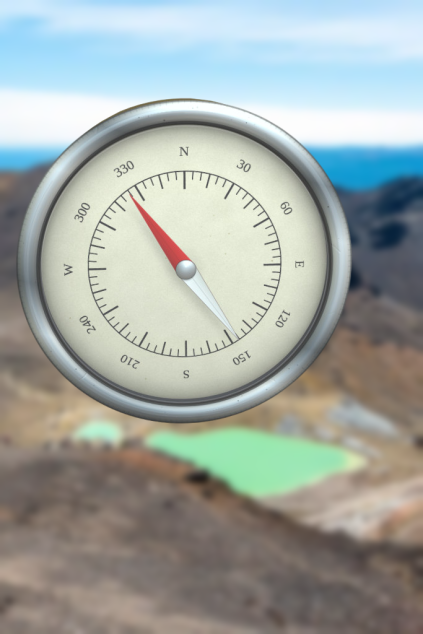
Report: 325 °
